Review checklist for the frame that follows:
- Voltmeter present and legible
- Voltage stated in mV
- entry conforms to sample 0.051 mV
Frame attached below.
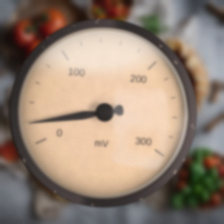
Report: 20 mV
